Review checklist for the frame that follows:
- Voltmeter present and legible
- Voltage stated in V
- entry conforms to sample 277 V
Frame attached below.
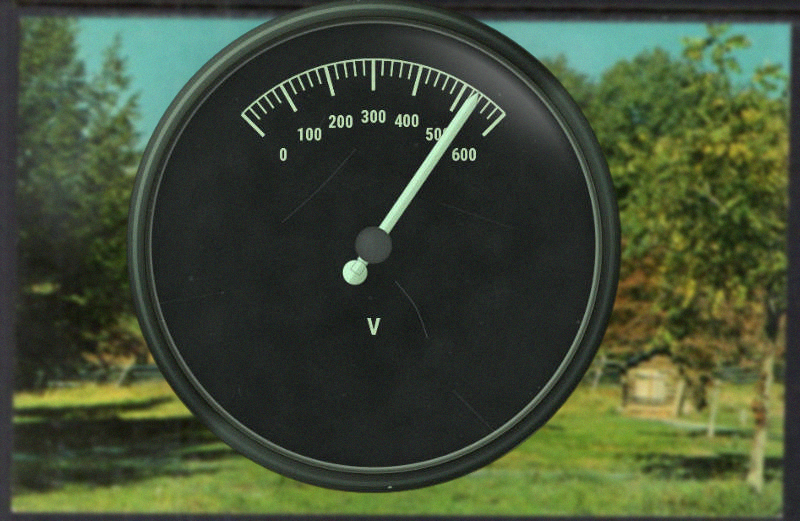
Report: 530 V
